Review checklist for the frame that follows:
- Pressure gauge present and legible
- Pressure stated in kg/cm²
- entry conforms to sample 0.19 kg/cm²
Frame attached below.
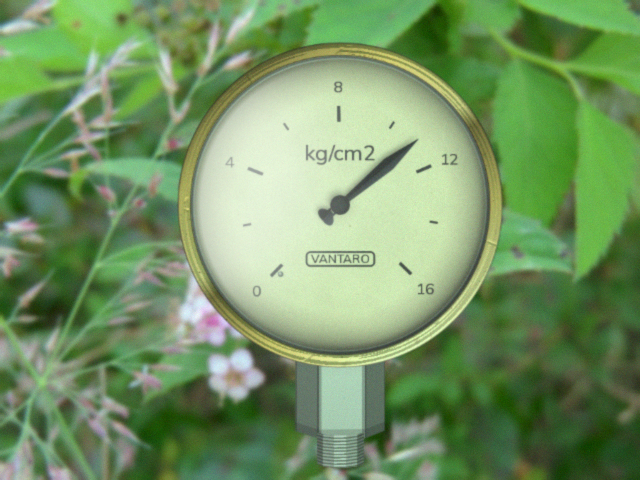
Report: 11 kg/cm²
